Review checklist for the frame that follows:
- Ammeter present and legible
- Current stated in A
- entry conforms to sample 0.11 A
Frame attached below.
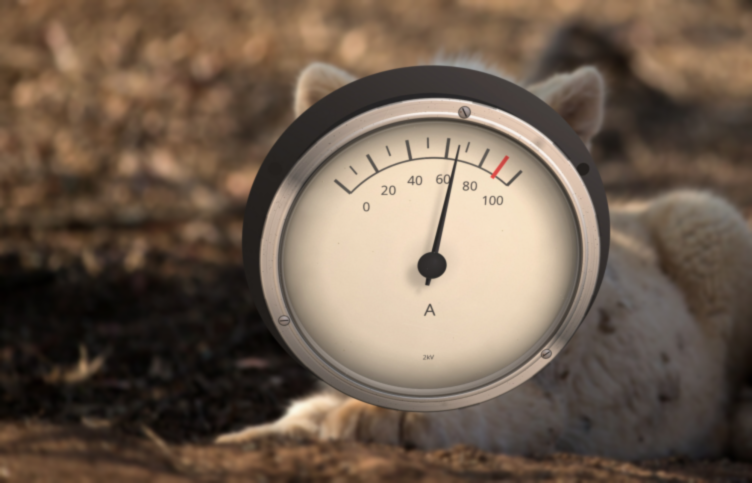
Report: 65 A
